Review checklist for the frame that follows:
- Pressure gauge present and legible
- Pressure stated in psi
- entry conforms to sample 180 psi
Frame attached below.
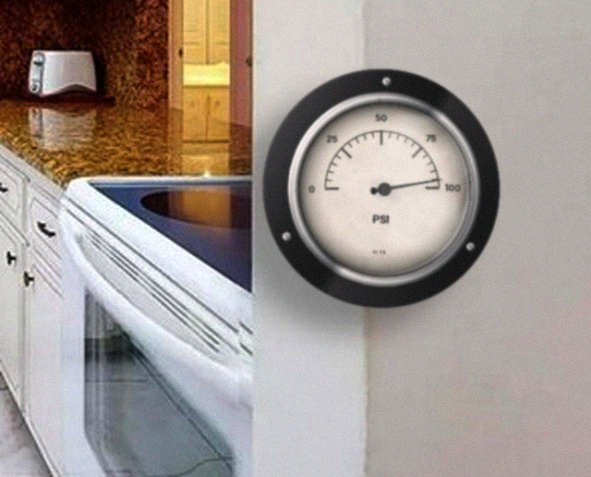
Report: 95 psi
